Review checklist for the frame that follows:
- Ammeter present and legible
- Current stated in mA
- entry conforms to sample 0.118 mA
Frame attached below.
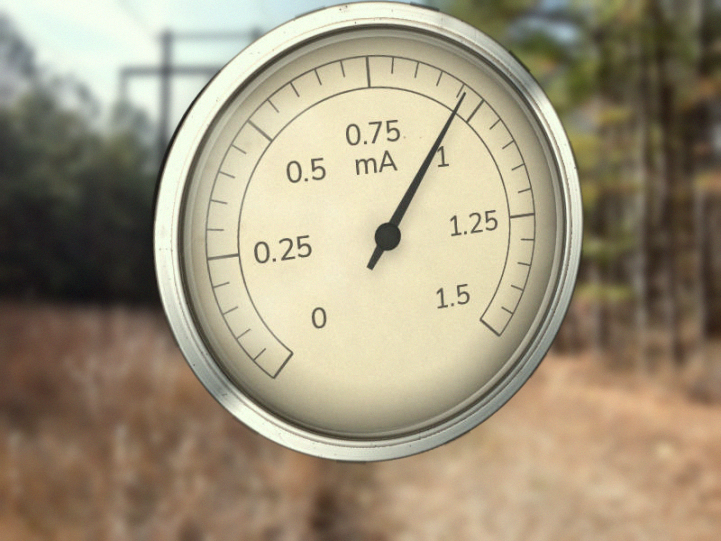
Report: 0.95 mA
